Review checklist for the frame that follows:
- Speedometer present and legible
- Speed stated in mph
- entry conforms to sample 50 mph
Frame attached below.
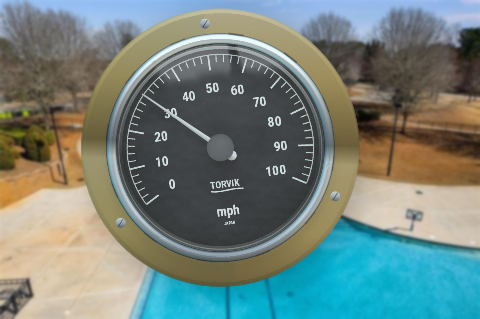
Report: 30 mph
